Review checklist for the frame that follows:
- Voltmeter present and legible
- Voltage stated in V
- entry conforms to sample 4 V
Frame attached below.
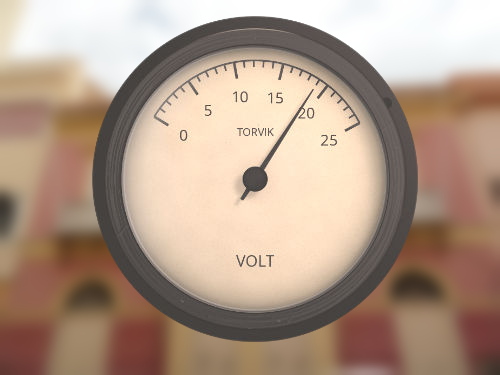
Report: 19 V
